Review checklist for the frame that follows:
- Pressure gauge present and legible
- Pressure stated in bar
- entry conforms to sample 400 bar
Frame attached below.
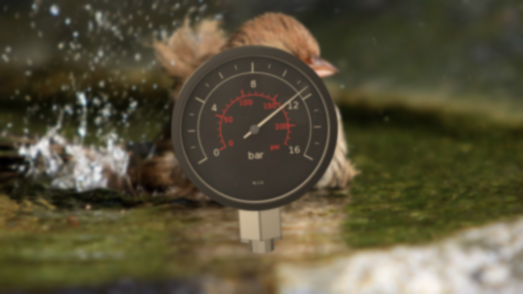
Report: 11.5 bar
